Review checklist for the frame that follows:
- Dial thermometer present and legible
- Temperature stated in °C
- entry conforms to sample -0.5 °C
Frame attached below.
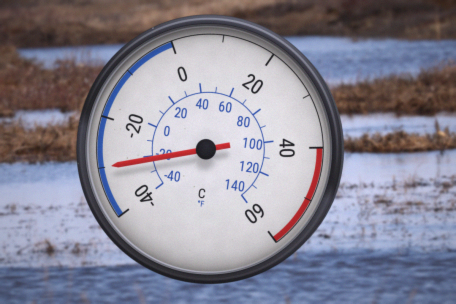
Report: -30 °C
